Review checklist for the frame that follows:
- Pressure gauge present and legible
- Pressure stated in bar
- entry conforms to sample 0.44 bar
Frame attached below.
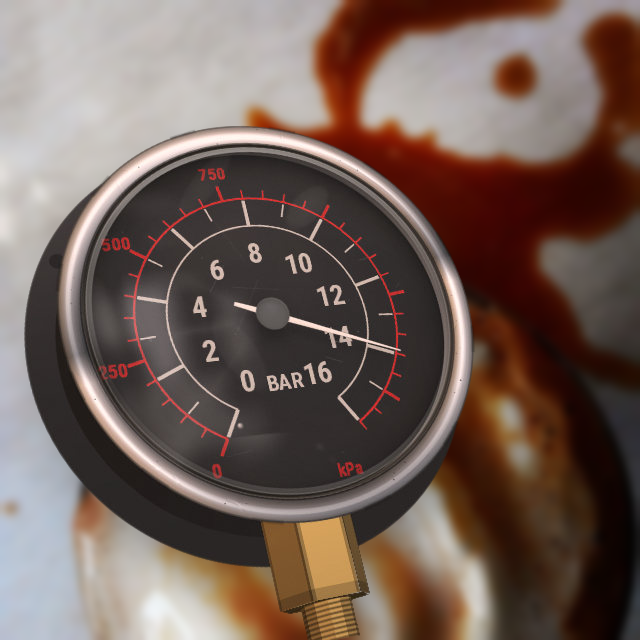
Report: 14 bar
